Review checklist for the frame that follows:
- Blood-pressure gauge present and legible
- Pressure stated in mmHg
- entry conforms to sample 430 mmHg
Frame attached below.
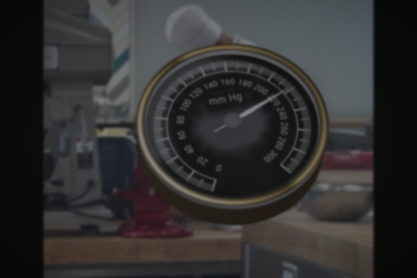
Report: 220 mmHg
